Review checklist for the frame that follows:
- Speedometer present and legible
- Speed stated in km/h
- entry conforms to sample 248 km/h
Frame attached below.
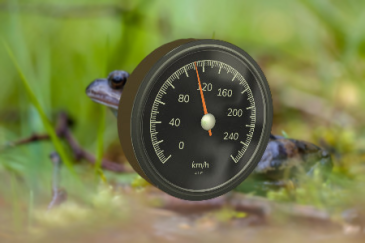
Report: 110 km/h
